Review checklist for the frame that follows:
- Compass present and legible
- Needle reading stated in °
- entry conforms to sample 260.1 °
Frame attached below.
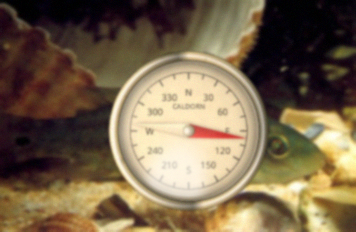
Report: 97.5 °
